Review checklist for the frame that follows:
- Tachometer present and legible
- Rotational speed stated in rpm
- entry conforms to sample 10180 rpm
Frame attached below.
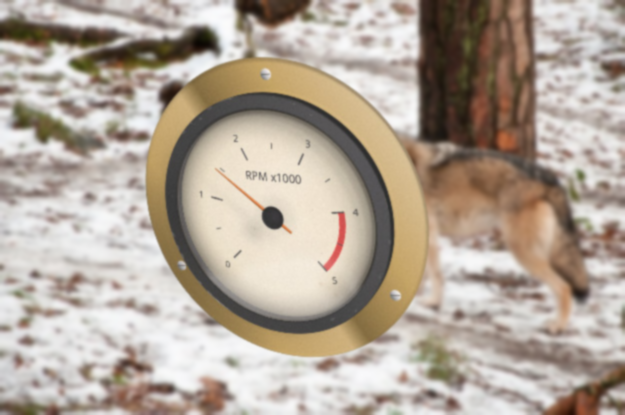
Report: 1500 rpm
